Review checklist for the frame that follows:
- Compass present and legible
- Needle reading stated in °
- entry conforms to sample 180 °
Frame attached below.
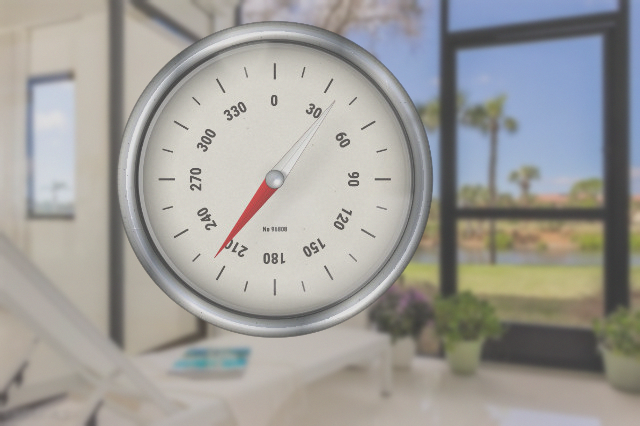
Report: 217.5 °
